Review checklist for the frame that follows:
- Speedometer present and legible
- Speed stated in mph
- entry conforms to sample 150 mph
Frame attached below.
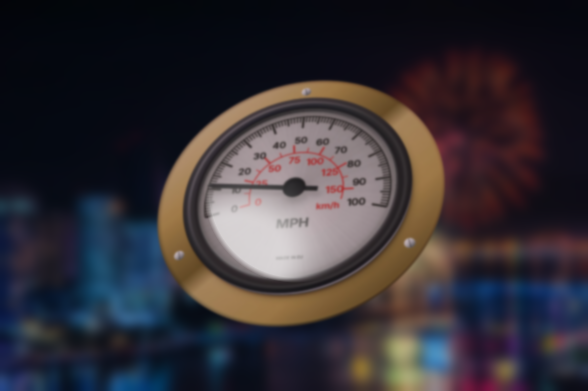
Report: 10 mph
